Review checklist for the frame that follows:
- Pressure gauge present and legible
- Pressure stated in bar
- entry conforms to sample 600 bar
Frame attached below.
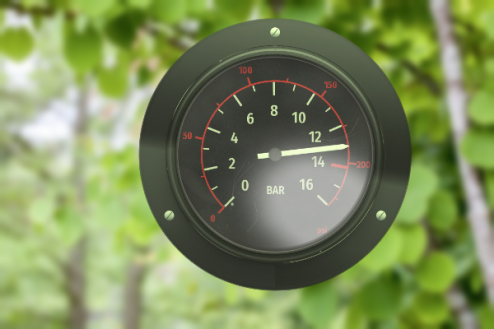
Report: 13 bar
